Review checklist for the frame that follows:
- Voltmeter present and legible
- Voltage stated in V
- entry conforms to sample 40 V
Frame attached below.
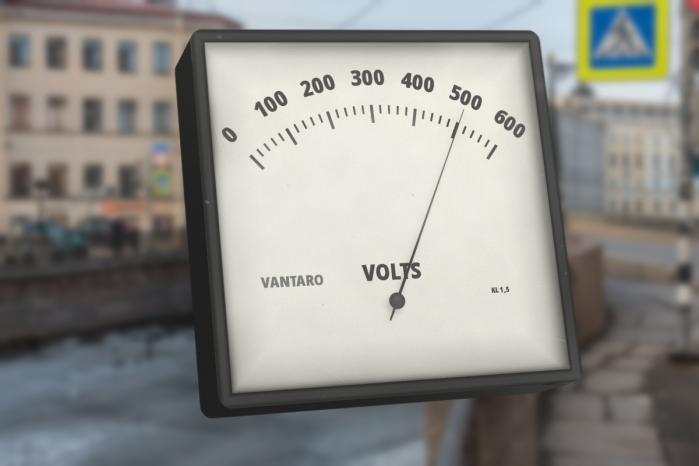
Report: 500 V
